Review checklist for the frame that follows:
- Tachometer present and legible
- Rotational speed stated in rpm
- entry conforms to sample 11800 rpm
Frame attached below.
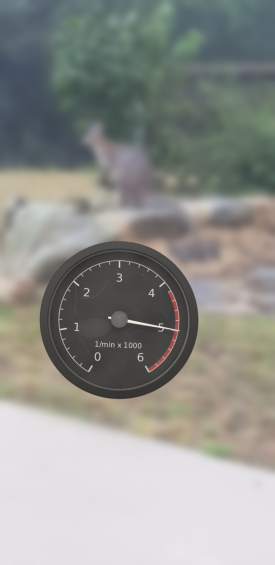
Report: 5000 rpm
